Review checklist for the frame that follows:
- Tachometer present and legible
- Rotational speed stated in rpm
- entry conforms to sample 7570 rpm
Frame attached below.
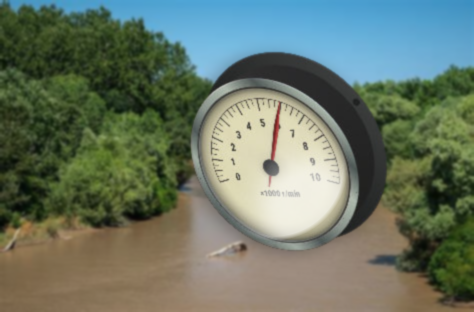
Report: 6000 rpm
